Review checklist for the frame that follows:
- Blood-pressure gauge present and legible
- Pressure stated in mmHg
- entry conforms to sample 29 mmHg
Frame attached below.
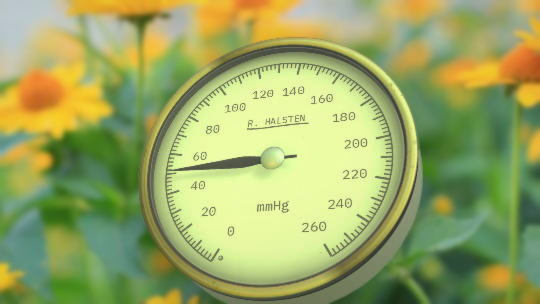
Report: 50 mmHg
